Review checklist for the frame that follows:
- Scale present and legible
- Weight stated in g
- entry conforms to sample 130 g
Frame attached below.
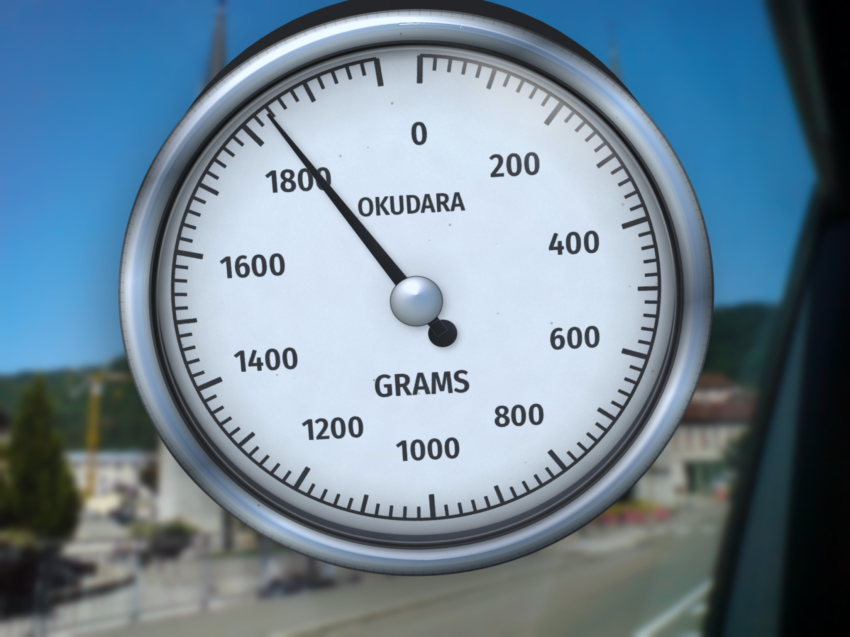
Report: 1840 g
